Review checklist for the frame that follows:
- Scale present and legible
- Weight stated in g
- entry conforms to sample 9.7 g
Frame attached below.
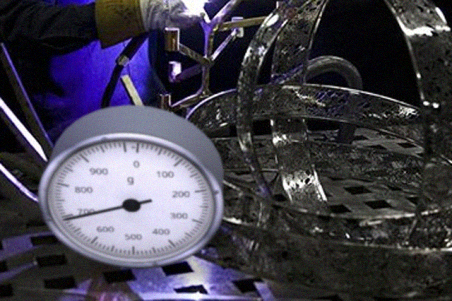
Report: 700 g
